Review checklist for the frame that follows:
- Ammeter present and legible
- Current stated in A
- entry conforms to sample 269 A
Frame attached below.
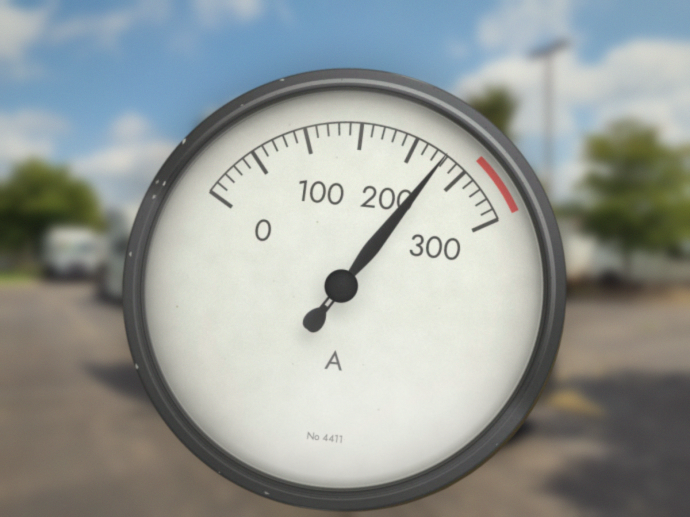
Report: 230 A
